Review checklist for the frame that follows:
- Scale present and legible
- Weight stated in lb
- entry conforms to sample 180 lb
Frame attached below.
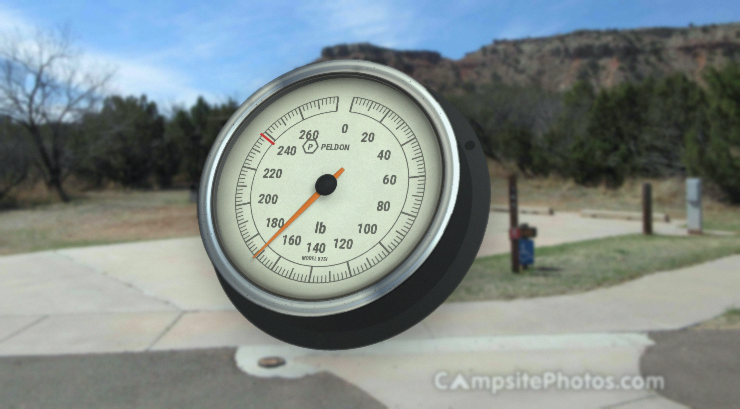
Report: 170 lb
